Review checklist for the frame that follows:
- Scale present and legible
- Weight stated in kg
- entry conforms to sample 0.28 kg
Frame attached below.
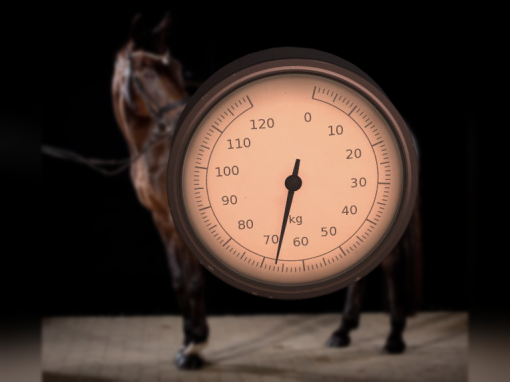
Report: 67 kg
